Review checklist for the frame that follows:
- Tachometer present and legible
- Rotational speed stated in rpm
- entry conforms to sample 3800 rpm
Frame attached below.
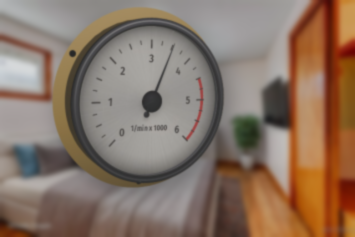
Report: 3500 rpm
